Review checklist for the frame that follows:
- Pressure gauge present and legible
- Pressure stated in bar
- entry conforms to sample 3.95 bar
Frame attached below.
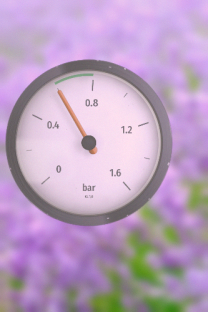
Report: 0.6 bar
